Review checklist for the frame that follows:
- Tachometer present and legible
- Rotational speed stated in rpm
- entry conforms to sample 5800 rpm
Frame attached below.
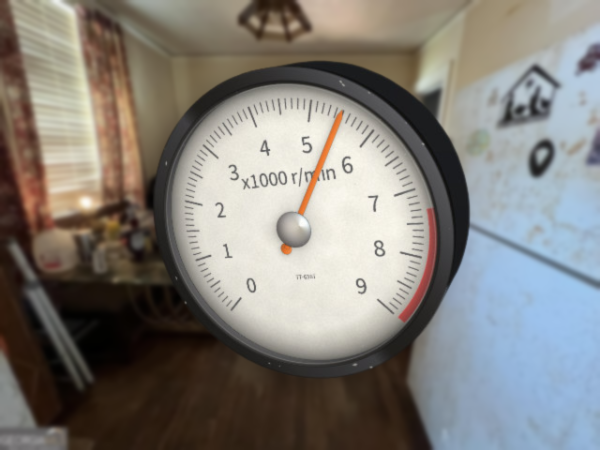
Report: 5500 rpm
